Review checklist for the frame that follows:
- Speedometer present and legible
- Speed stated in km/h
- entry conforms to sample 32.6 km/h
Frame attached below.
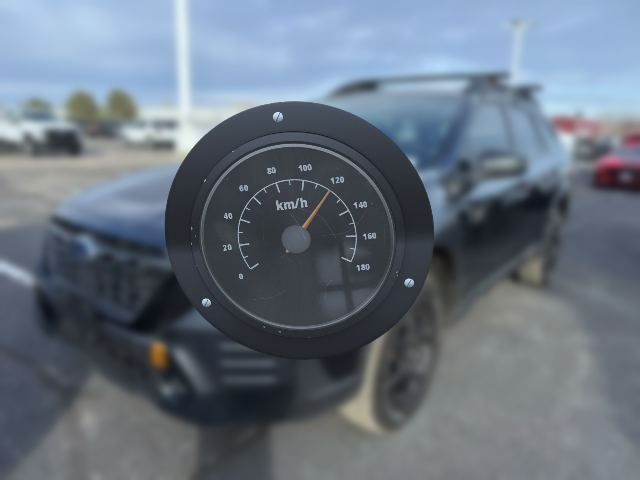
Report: 120 km/h
